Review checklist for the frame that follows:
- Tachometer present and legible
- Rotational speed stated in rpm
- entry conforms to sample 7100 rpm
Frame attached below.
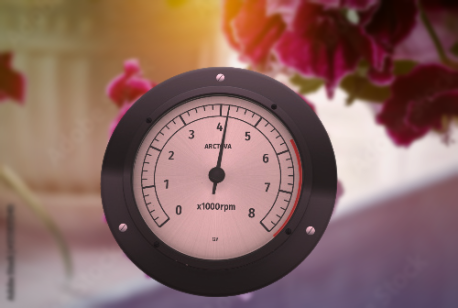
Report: 4200 rpm
